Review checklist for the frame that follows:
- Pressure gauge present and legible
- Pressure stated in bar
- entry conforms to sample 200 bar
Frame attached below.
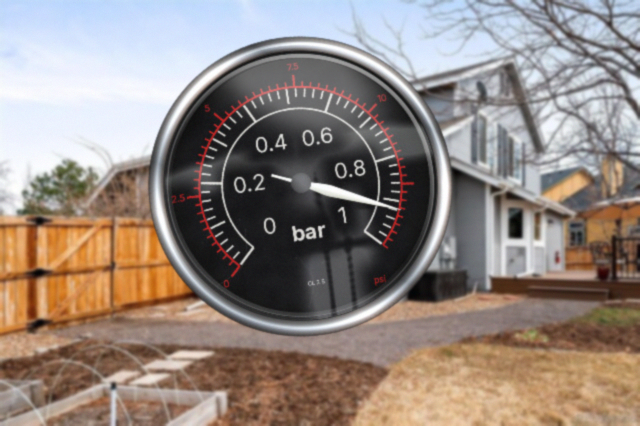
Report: 0.92 bar
